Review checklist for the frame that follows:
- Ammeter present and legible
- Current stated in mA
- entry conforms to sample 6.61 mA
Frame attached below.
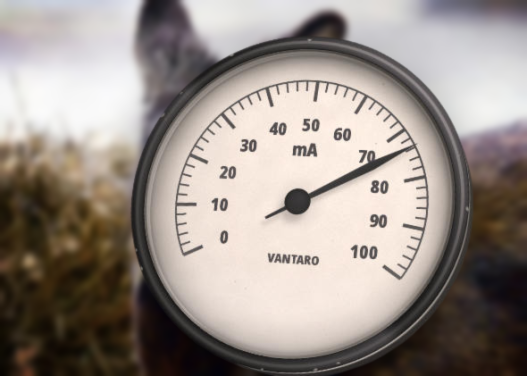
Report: 74 mA
